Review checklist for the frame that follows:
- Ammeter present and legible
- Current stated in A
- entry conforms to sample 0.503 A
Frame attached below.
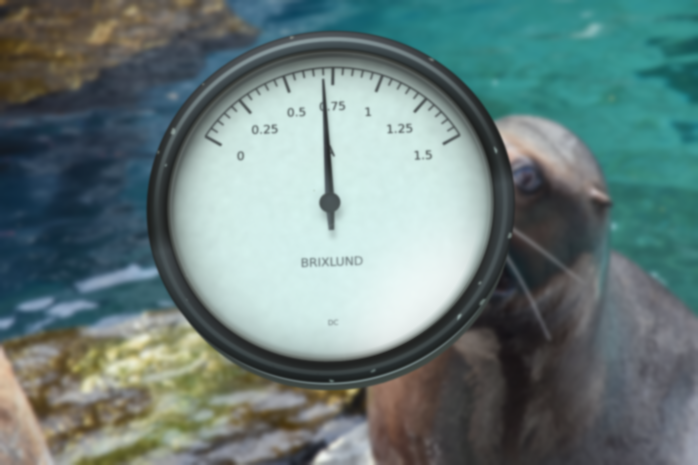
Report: 0.7 A
